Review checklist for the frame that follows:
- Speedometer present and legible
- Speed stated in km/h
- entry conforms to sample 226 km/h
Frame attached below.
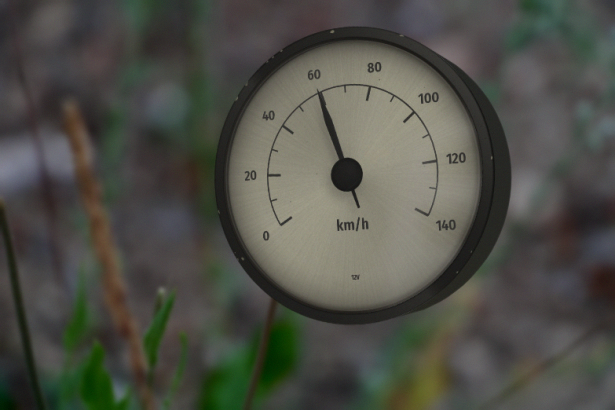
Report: 60 km/h
